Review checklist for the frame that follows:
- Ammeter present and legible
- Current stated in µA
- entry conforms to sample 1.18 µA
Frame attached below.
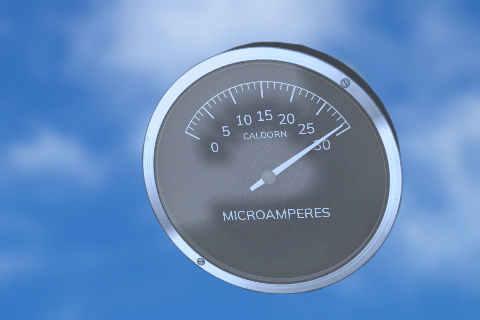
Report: 29 µA
